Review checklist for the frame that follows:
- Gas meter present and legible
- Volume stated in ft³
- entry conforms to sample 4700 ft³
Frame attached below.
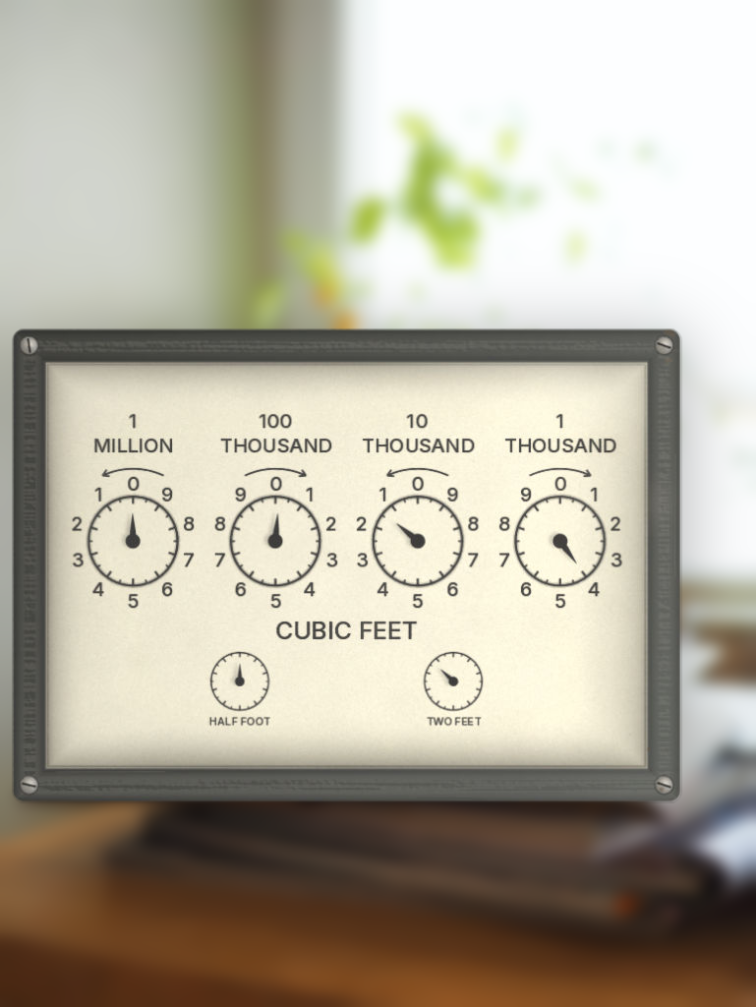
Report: 1400 ft³
